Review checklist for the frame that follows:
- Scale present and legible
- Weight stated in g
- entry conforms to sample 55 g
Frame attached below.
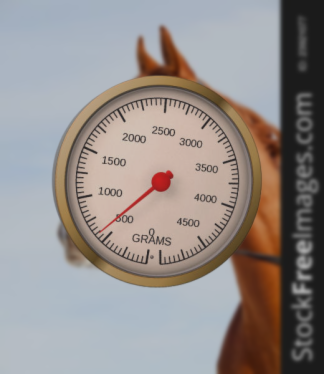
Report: 600 g
